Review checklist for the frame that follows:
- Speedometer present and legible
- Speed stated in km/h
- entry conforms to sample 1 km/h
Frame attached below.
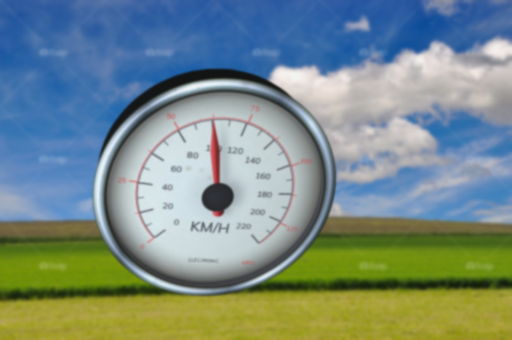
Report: 100 km/h
